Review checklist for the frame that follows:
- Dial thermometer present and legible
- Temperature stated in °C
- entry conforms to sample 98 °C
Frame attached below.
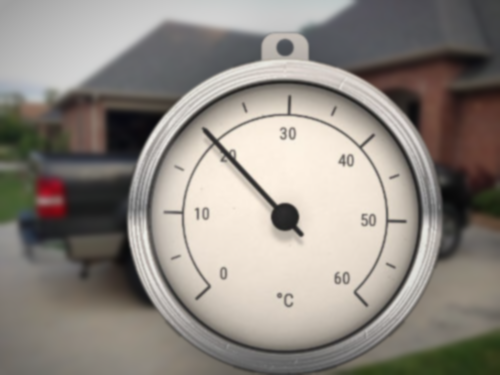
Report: 20 °C
